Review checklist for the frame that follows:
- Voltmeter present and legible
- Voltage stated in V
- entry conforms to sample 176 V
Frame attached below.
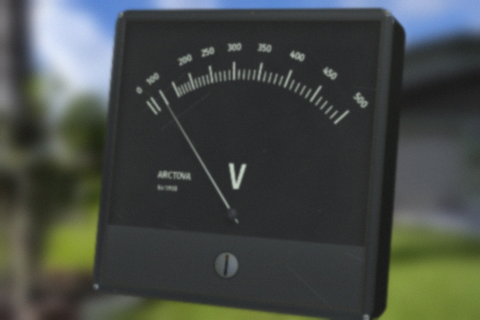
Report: 100 V
